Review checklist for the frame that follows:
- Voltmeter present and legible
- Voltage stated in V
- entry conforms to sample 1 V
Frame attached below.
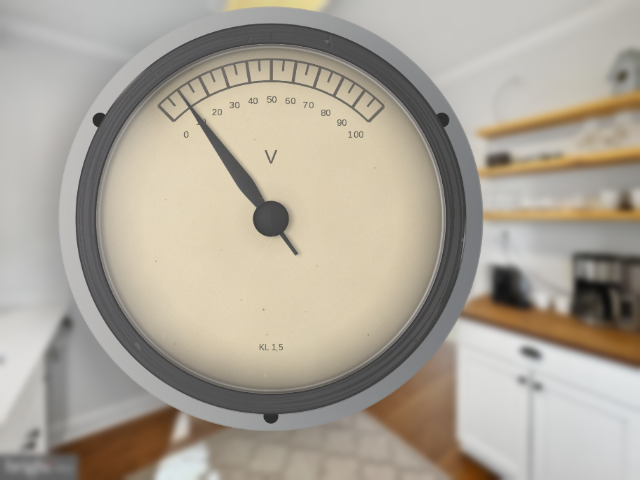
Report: 10 V
